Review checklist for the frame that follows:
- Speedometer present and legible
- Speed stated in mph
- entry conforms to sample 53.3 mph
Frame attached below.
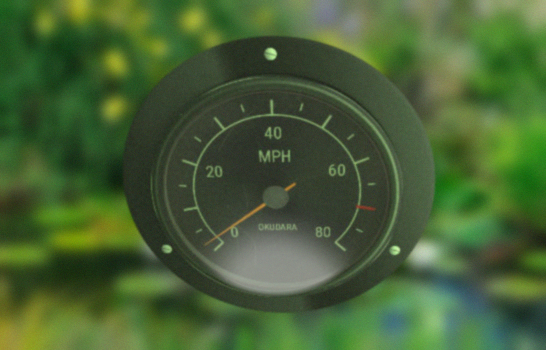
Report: 2.5 mph
